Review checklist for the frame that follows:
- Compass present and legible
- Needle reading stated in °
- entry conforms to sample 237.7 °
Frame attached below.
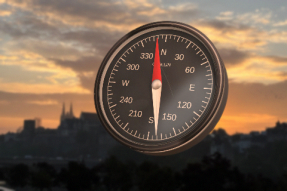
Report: 350 °
